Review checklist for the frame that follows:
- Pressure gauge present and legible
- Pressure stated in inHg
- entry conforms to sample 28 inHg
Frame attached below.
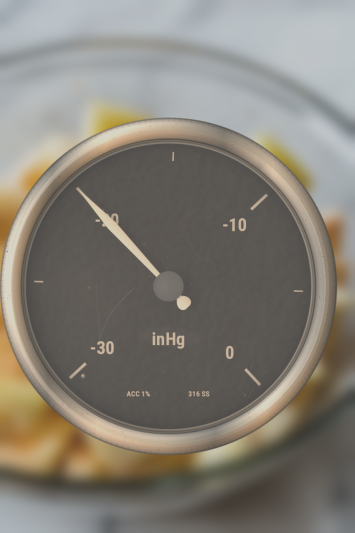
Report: -20 inHg
